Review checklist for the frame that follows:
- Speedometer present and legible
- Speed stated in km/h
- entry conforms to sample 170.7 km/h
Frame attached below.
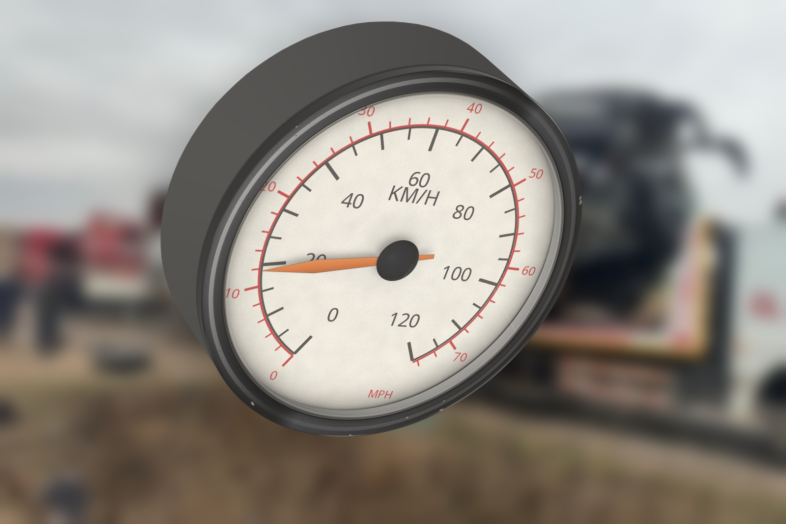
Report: 20 km/h
